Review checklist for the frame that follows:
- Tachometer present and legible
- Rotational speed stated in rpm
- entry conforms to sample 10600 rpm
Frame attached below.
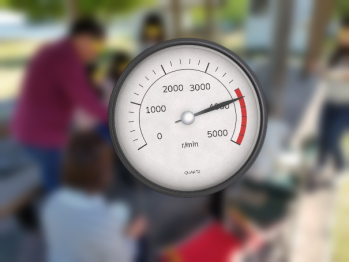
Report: 4000 rpm
